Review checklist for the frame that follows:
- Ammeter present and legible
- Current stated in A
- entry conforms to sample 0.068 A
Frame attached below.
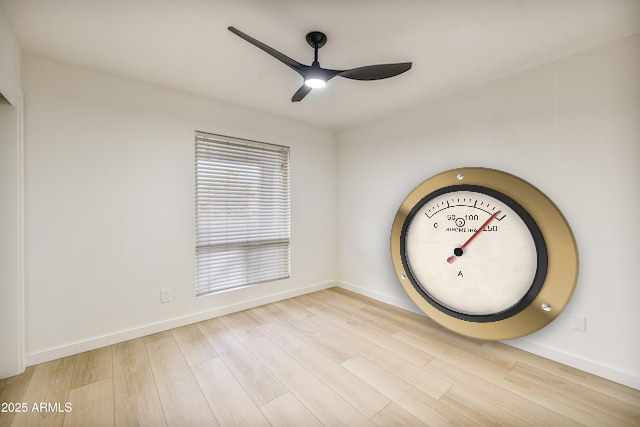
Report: 140 A
